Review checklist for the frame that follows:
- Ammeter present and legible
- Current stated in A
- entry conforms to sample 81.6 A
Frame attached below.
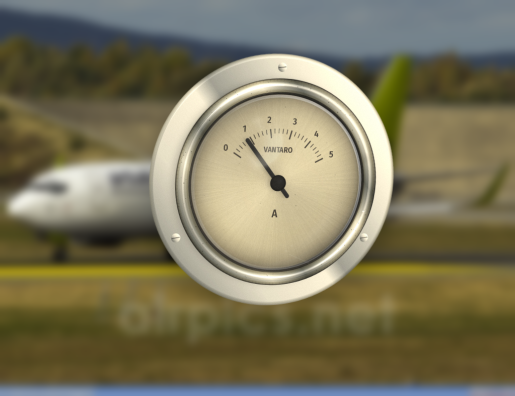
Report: 0.8 A
